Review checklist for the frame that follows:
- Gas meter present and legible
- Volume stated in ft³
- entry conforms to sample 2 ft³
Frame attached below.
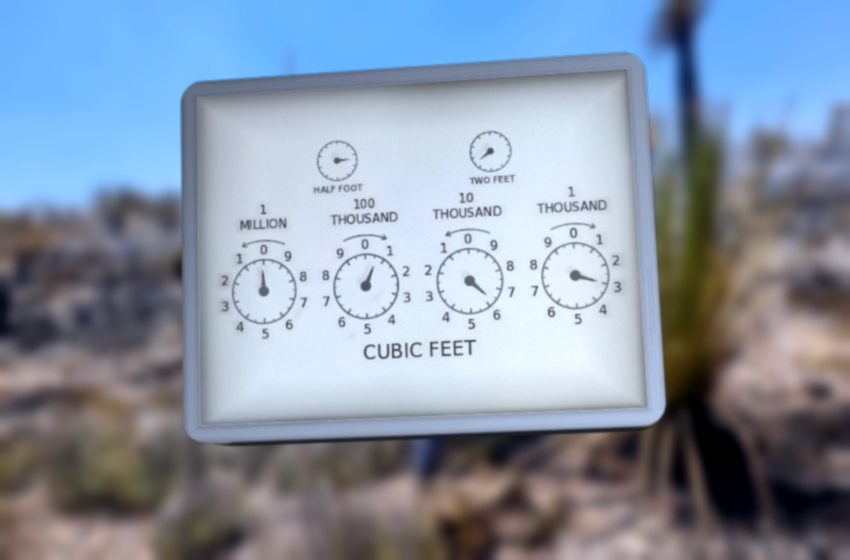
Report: 6300 ft³
